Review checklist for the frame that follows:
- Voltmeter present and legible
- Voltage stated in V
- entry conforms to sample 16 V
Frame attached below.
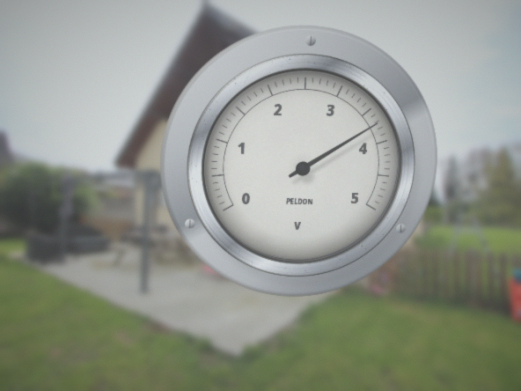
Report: 3.7 V
